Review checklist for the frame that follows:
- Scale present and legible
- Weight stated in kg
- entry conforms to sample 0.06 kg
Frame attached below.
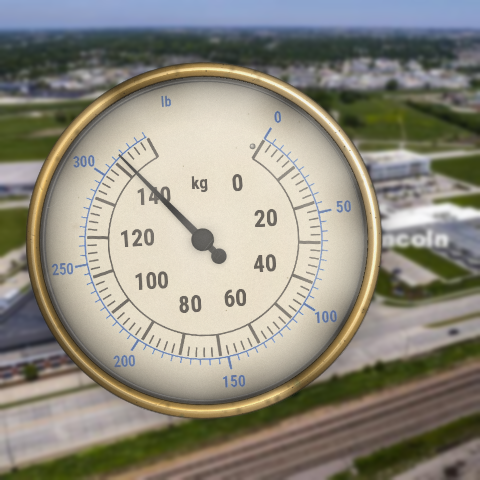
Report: 142 kg
